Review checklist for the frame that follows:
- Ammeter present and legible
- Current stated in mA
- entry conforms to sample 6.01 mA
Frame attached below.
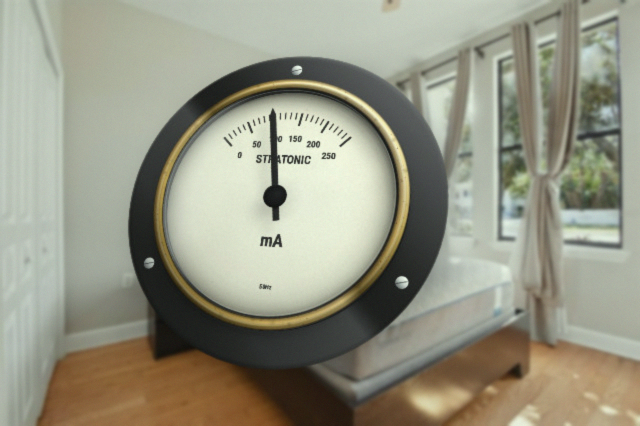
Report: 100 mA
